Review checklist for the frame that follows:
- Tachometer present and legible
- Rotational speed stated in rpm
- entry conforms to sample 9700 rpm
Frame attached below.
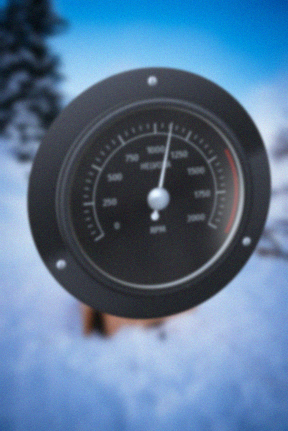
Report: 1100 rpm
